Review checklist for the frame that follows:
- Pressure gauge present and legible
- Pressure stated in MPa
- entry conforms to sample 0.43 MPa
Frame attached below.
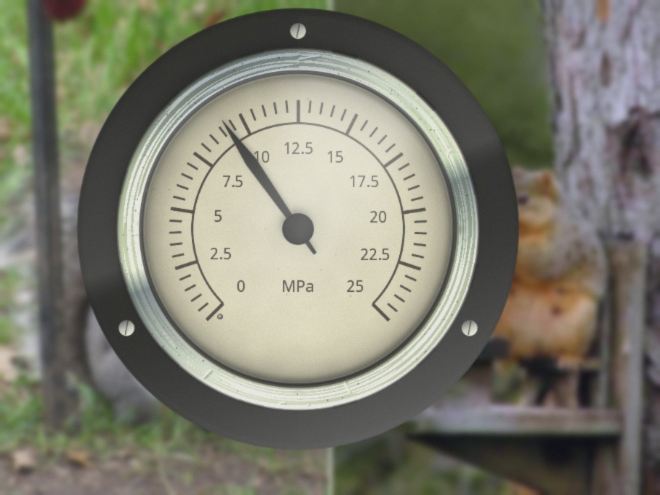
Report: 9.25 MPa
